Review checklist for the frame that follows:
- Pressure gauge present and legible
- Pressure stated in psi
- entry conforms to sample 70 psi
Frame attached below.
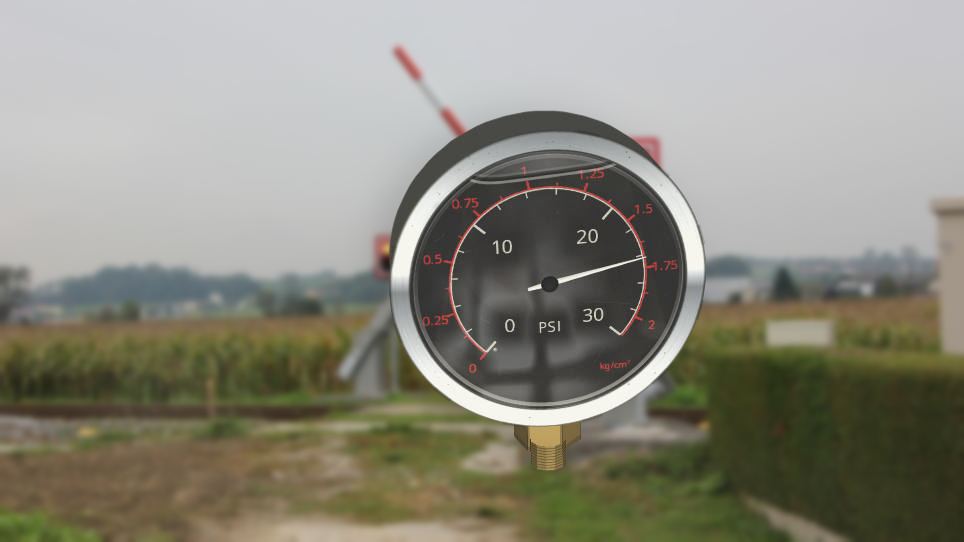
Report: 24 psi
